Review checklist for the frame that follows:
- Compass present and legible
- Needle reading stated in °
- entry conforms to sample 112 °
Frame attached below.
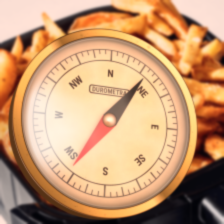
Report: 215 °
